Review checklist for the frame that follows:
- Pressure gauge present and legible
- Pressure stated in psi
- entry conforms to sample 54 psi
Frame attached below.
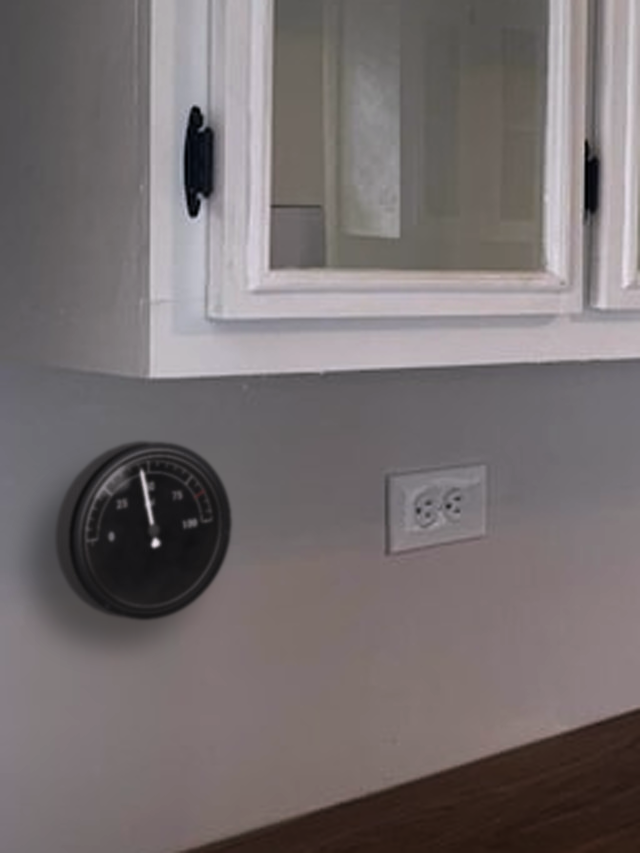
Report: 45 psi
